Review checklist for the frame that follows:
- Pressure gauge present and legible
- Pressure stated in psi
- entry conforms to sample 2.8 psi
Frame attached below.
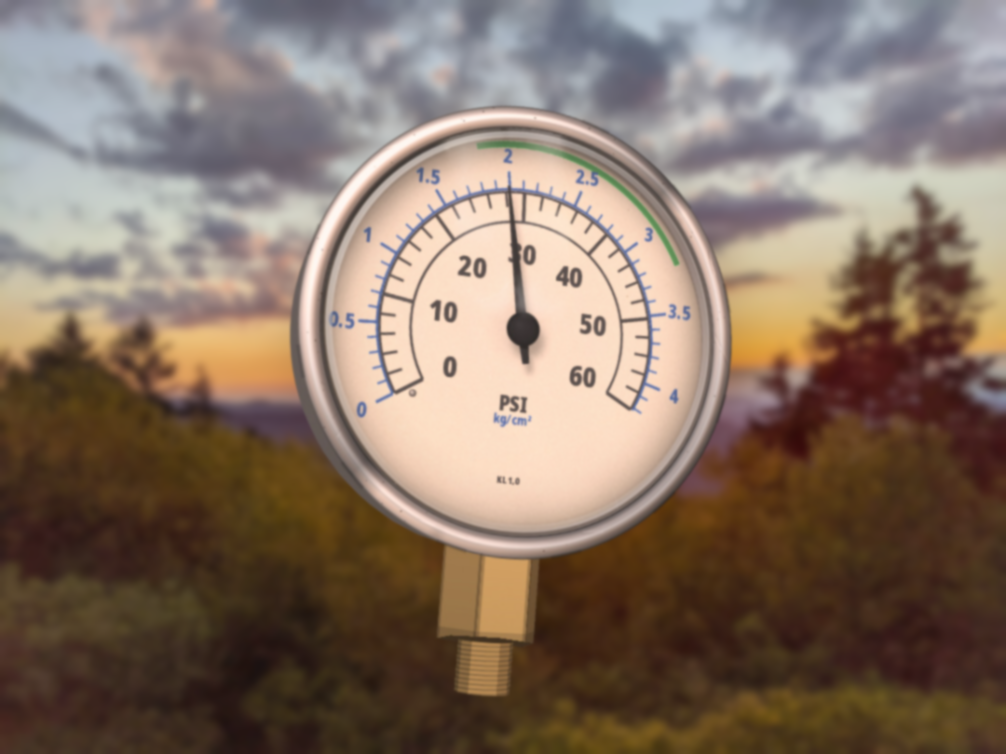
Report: 28 psi
